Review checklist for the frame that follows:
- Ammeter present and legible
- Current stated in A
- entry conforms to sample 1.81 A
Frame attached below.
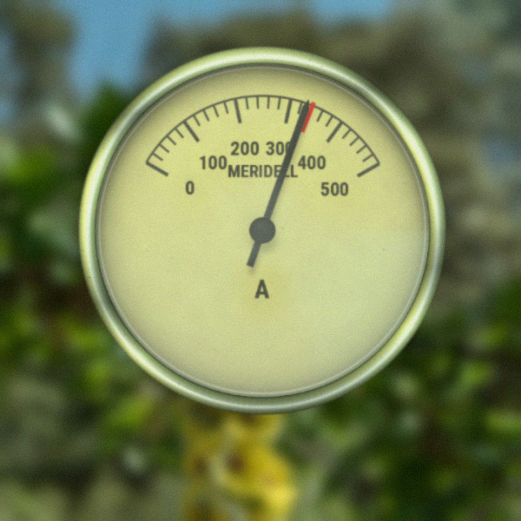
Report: 330 A
